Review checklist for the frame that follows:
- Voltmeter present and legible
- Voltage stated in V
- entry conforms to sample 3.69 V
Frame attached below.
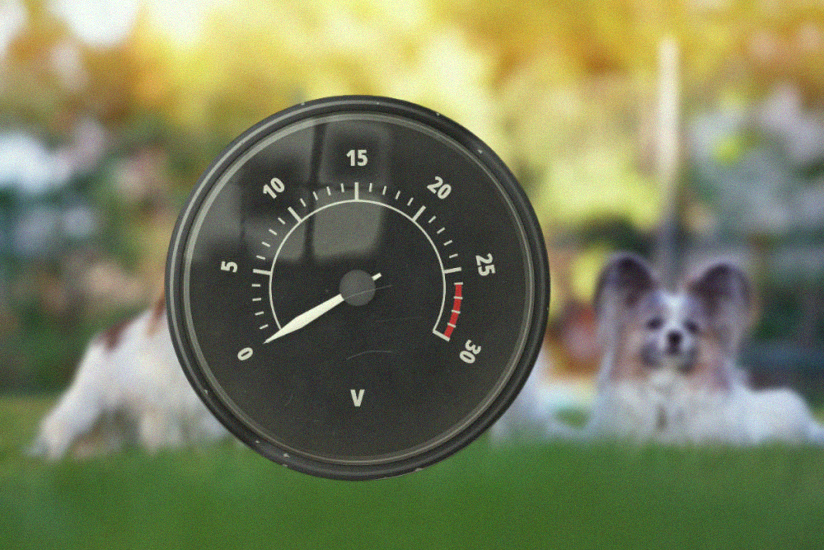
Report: 0 V
